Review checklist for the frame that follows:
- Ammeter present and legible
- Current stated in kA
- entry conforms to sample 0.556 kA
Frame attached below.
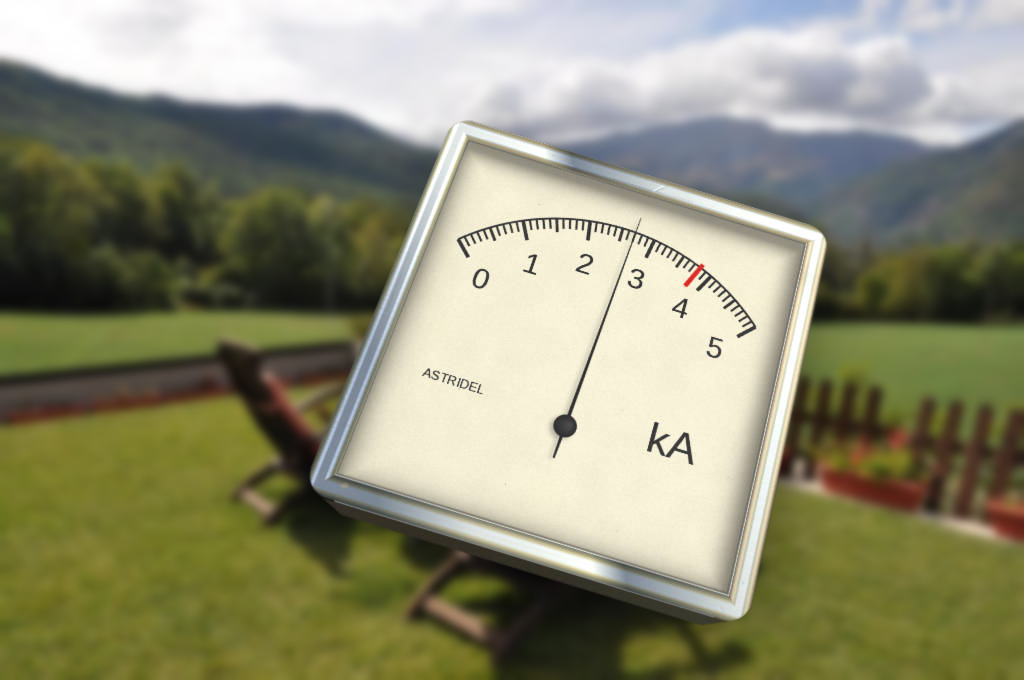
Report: 2.7 kA
